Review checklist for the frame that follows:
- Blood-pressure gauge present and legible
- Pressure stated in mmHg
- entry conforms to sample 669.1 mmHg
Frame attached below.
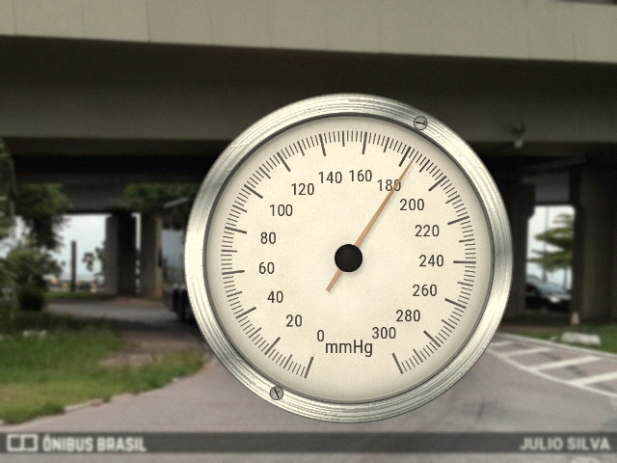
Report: 184 mmHg
